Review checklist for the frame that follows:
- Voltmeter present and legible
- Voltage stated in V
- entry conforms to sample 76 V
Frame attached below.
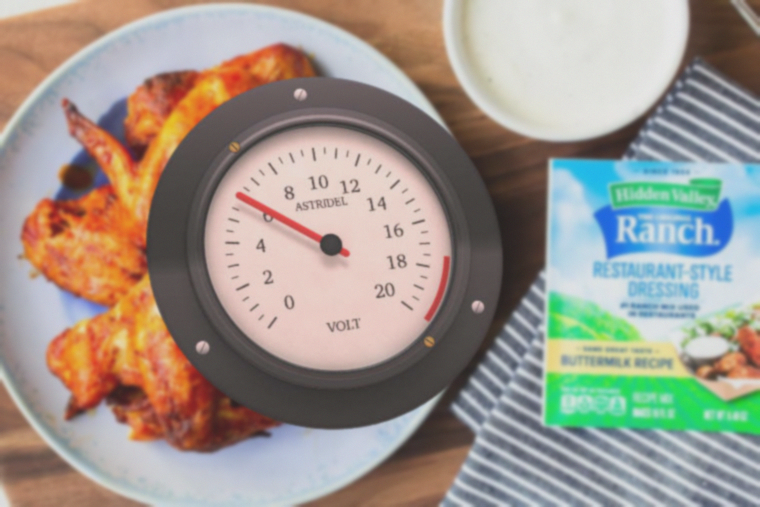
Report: 6 V
